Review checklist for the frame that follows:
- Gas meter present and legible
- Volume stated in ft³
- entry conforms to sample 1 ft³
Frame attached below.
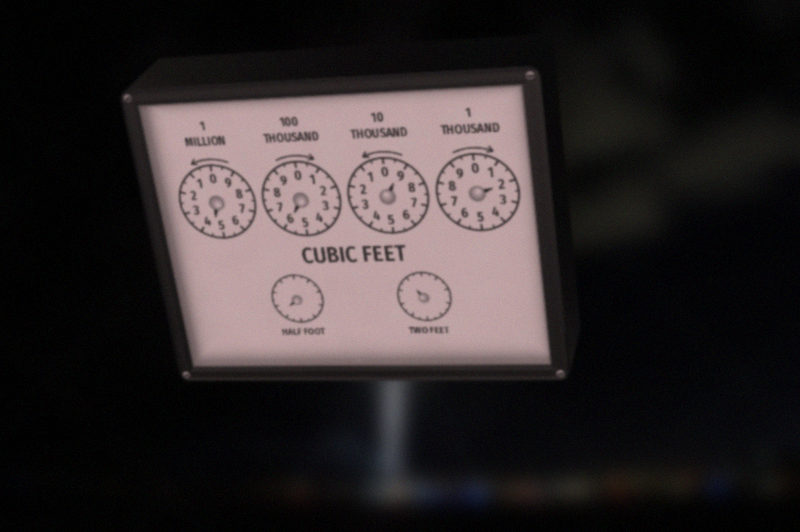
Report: 459200 ft³
